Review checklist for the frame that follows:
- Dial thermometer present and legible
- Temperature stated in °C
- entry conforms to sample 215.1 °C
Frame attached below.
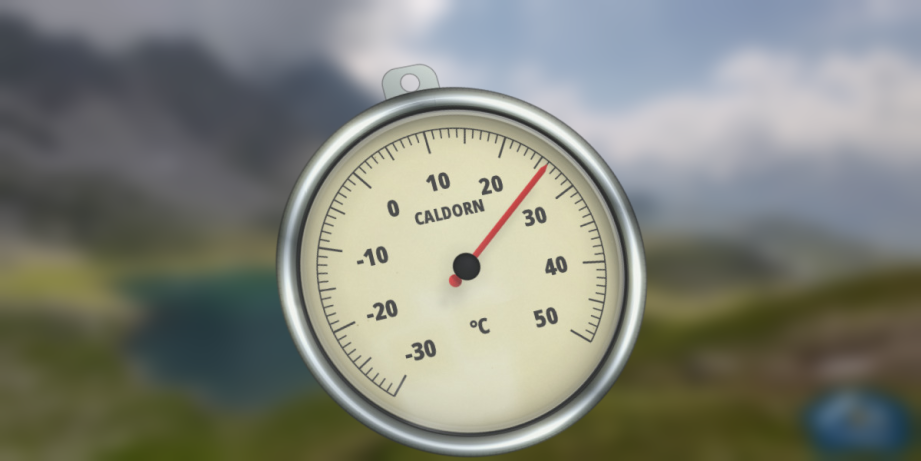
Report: 26 °C
